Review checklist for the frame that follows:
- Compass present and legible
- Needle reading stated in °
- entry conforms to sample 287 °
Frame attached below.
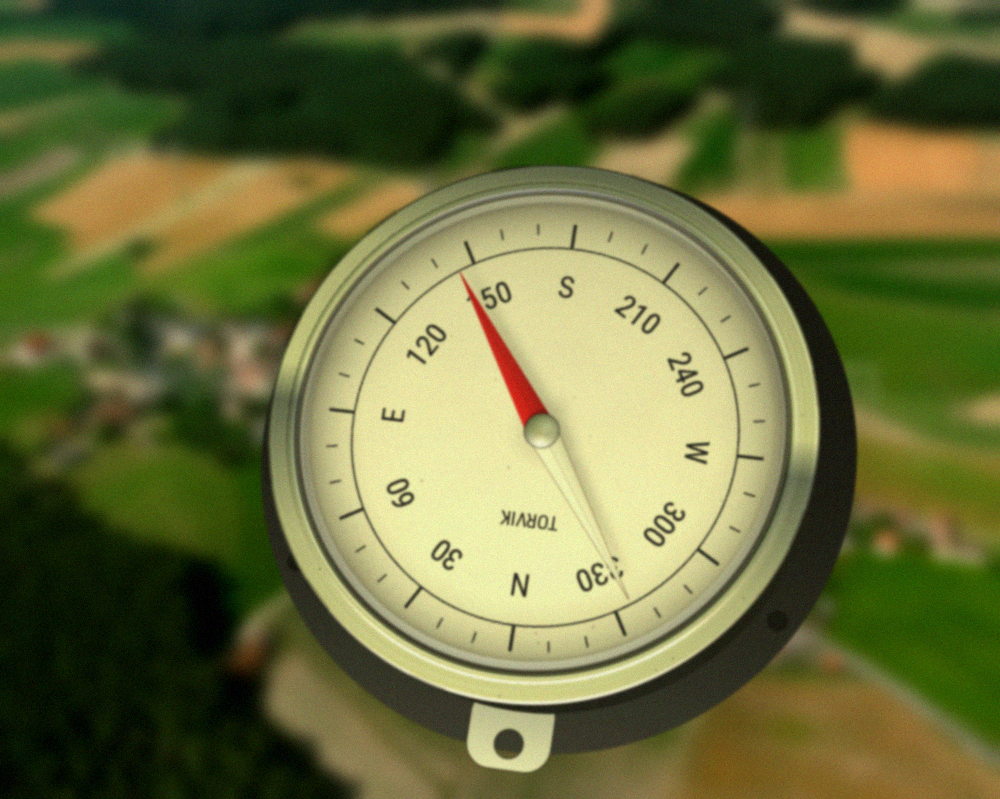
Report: 145 °
